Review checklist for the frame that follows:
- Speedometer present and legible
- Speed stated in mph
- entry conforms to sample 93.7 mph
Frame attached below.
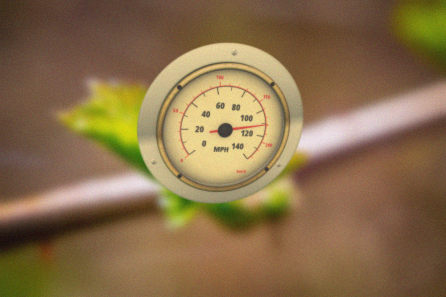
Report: 110 mph
